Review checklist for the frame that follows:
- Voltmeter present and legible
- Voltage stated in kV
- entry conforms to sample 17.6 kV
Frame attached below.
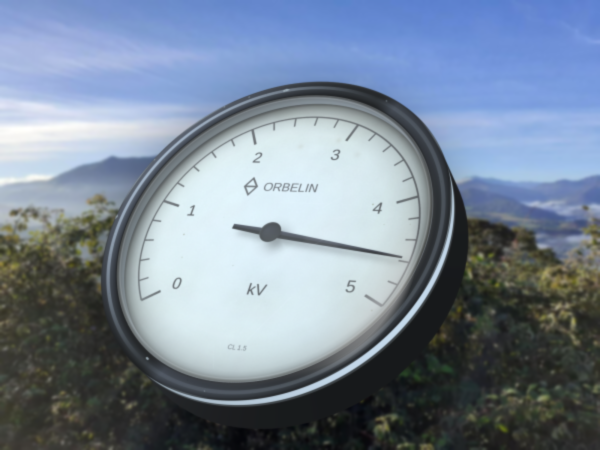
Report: 4.6 kV
